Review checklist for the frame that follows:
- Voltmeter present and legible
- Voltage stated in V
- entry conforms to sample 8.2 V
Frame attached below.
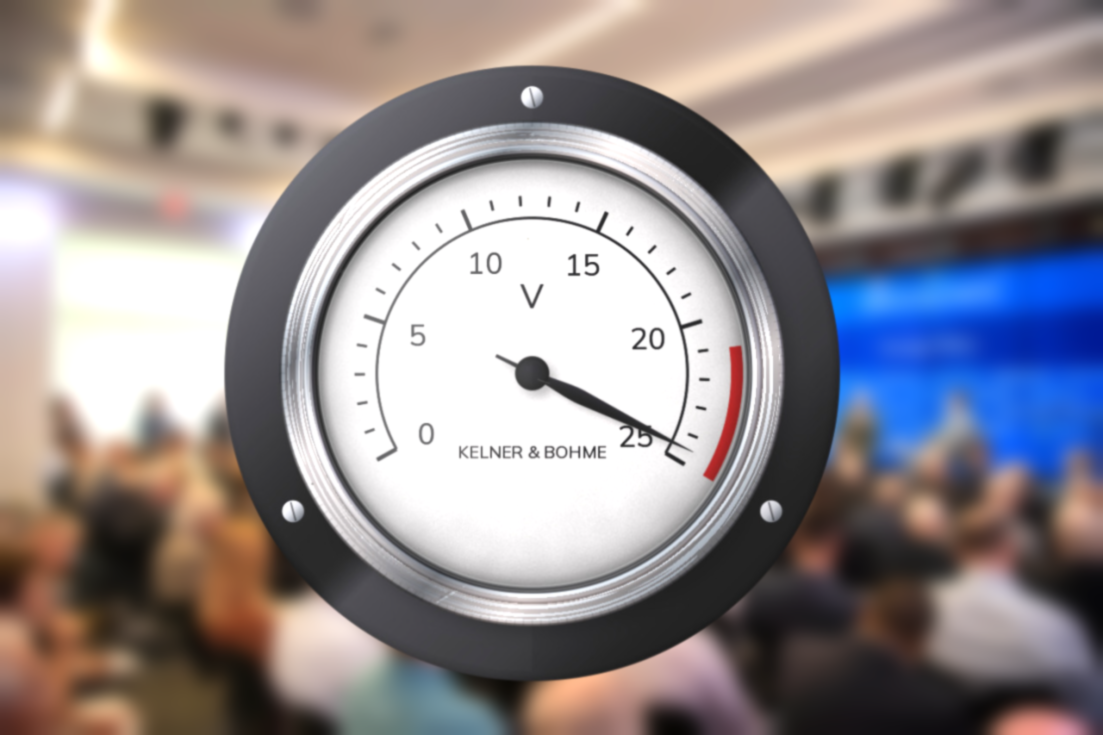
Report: 24.5 V
